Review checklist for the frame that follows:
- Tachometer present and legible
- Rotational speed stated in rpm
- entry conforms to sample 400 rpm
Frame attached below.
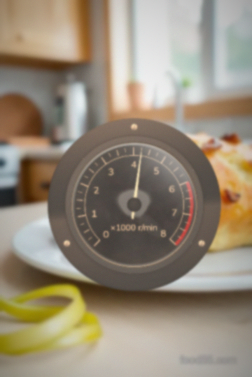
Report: 4250 rpm
